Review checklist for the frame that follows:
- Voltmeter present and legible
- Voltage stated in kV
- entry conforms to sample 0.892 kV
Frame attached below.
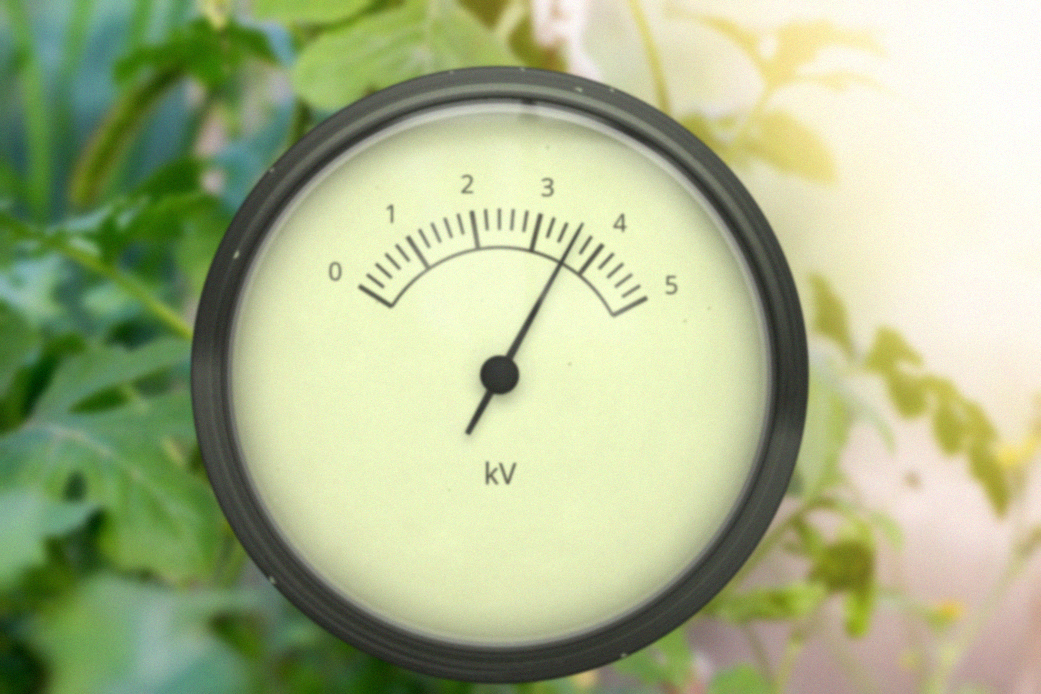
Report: 3.6 kV
